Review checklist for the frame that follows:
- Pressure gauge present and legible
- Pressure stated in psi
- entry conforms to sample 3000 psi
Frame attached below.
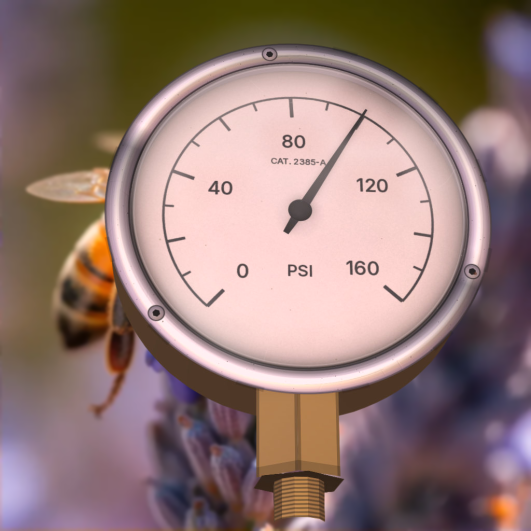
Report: 100 psi
